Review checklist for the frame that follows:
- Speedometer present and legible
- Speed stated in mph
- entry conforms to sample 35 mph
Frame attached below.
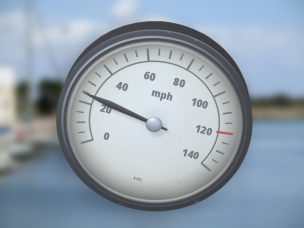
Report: 25 mph
